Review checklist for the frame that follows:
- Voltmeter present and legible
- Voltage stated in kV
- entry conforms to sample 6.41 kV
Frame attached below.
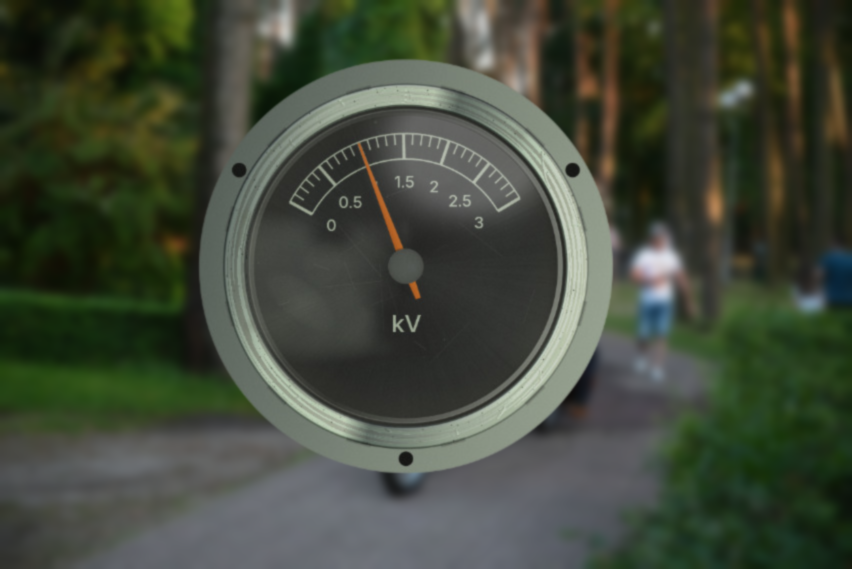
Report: 1 kV
